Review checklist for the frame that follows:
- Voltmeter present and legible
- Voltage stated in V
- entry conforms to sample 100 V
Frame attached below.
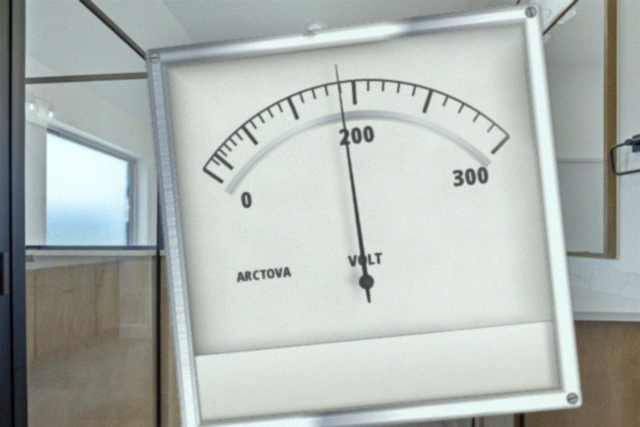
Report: 190 V
